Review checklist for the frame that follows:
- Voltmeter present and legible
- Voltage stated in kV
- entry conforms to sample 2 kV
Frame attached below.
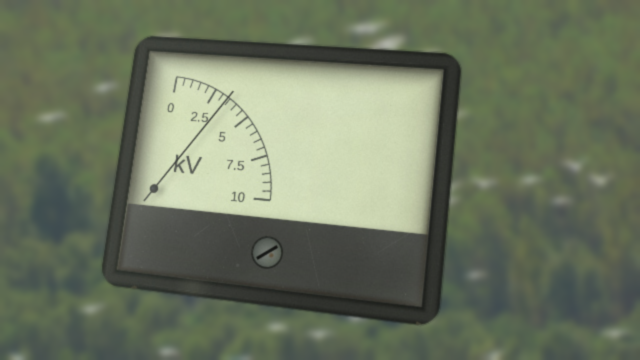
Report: 3.5 kV
